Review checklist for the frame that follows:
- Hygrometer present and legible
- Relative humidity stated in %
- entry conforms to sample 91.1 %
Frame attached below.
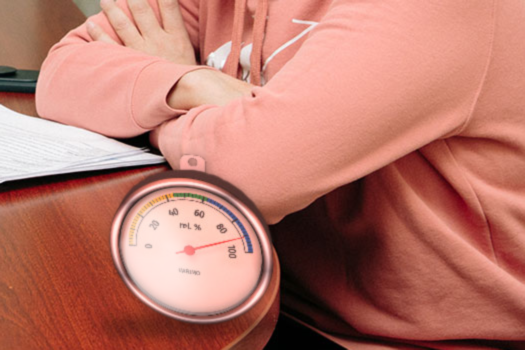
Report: 90 %
